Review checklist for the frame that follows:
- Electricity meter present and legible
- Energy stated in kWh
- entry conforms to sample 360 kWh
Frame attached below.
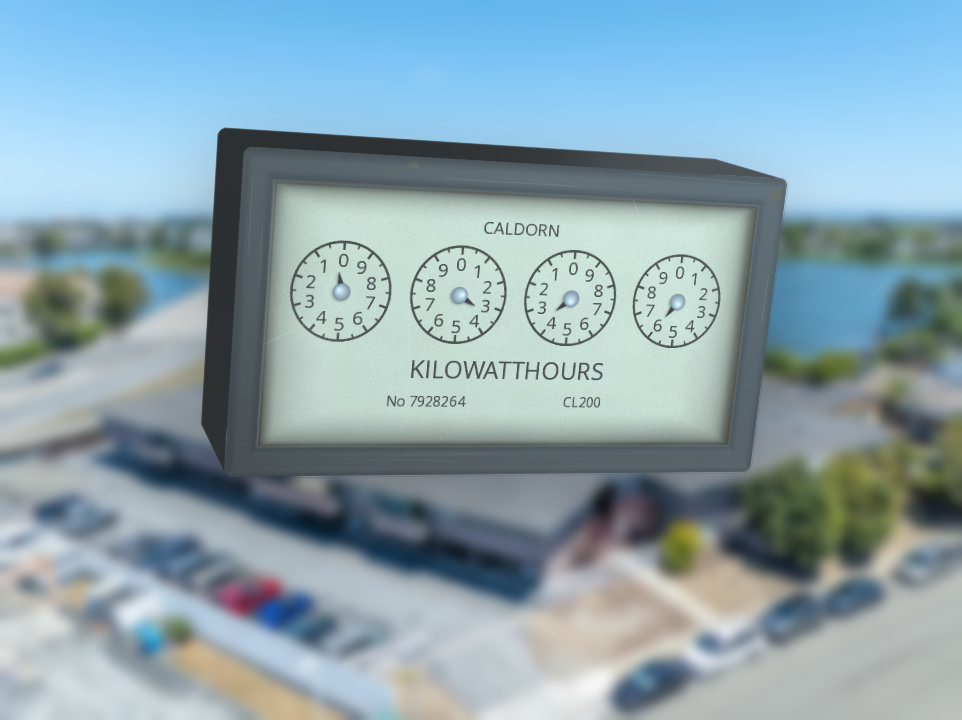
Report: 336 kWh
